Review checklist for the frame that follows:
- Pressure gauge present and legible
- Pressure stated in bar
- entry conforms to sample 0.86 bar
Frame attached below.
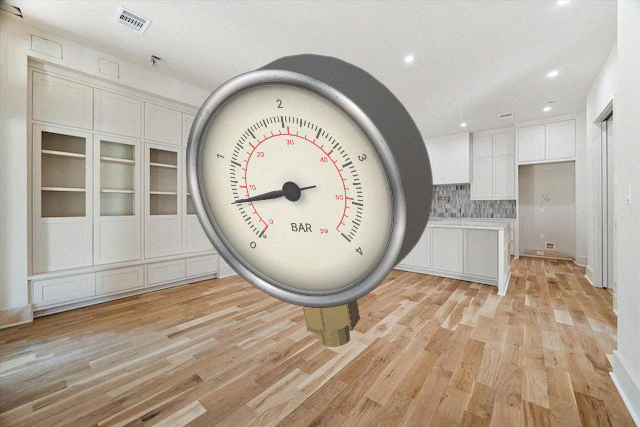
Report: 0.5 bar
